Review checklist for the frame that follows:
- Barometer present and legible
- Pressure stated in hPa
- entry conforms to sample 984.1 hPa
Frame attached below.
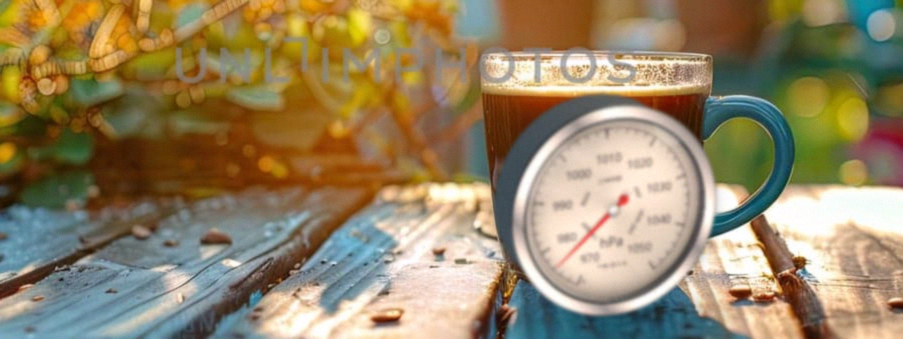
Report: 976 hPa
